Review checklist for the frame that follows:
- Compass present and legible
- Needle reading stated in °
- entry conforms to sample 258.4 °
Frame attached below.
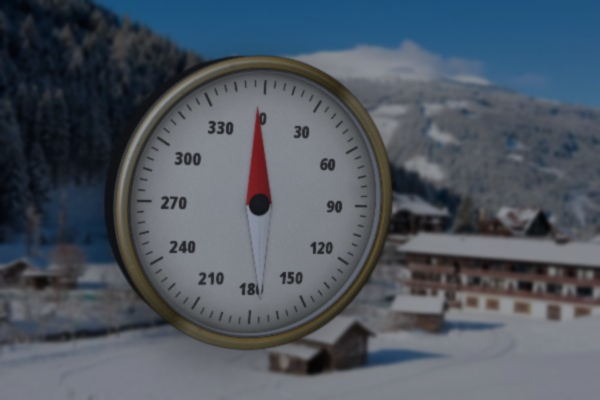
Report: 355 °
